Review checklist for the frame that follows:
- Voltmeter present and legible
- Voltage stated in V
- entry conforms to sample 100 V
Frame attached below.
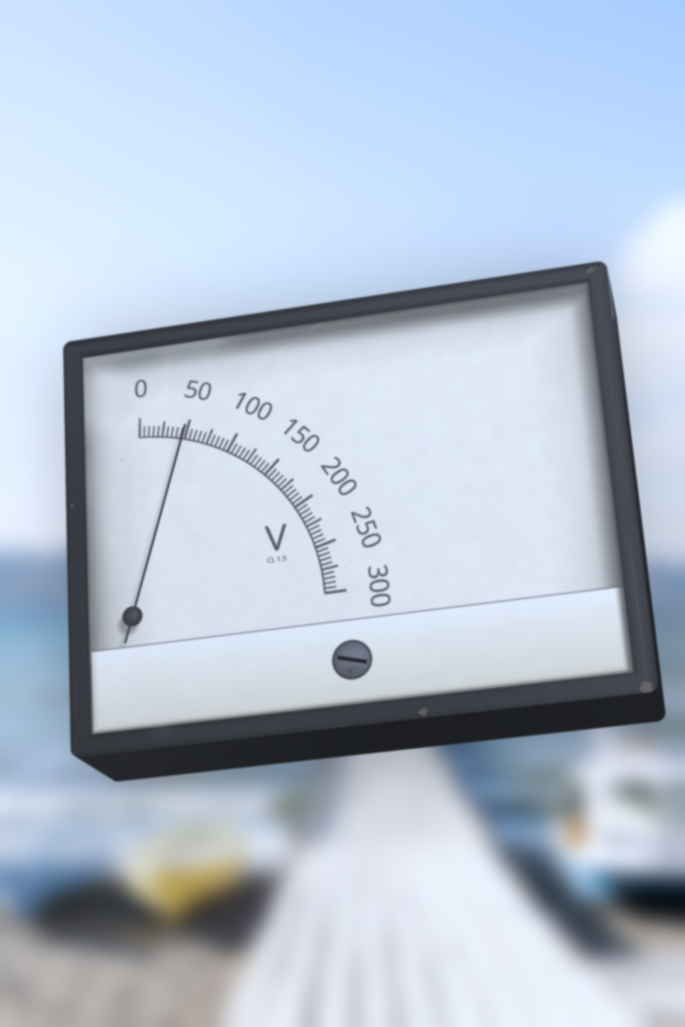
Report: 50 V
